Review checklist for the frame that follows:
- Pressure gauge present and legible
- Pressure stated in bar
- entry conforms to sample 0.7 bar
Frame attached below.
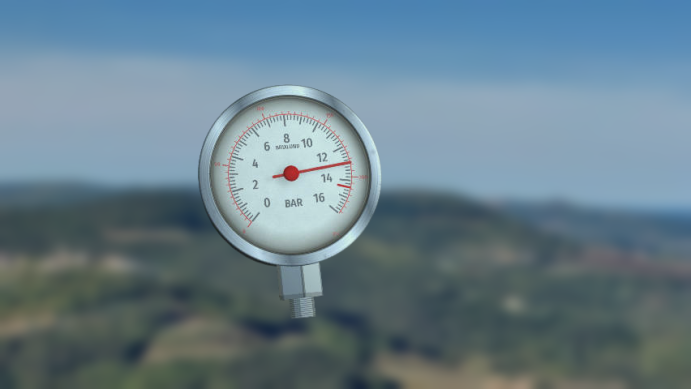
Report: 13 bar
